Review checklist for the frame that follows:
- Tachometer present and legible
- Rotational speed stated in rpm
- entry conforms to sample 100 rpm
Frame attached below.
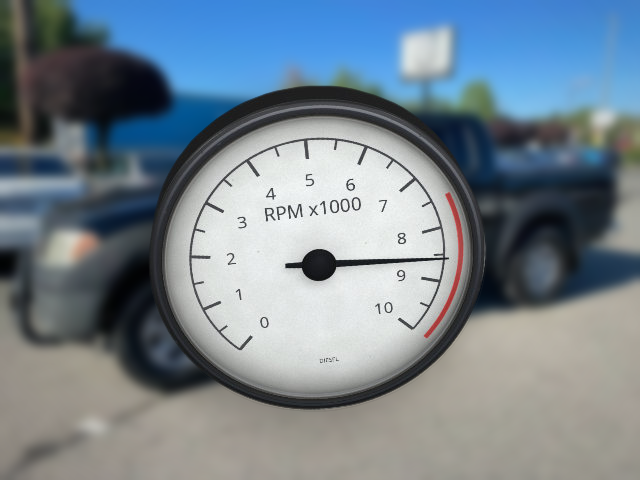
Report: 8500 rpm
